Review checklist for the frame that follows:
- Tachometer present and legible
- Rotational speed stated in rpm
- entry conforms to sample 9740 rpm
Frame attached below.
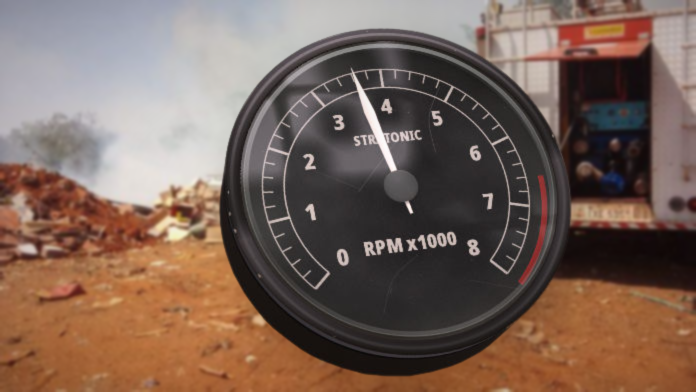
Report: 3600 rpm
